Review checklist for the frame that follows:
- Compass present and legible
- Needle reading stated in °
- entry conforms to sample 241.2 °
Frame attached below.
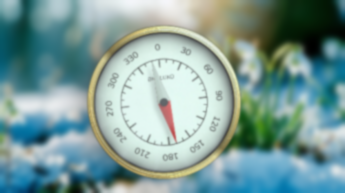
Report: 170 °
